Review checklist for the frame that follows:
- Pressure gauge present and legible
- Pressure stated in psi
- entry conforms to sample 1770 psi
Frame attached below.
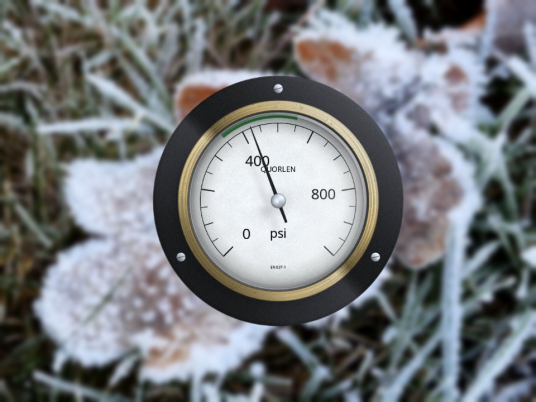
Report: 425 psi
